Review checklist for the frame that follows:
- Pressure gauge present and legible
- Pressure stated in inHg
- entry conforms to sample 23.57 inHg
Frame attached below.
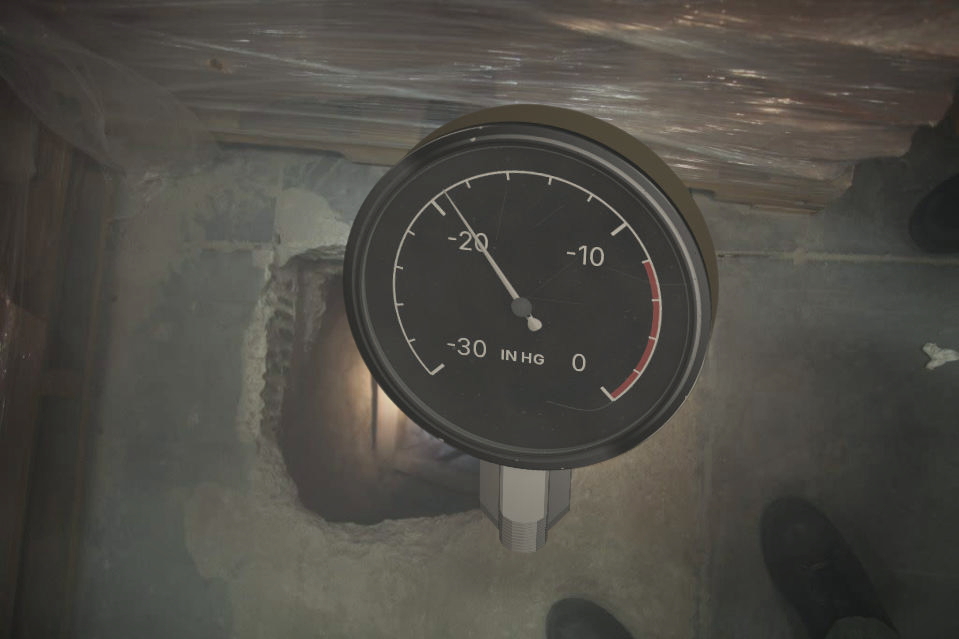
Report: -19 inHg
